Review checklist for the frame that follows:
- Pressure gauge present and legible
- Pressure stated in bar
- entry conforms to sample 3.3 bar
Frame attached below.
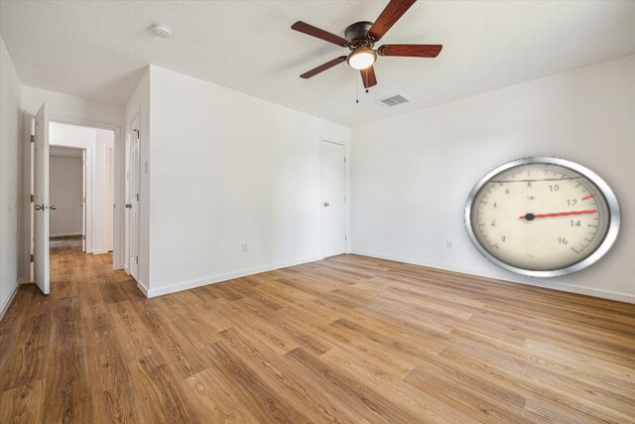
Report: 13 bar
